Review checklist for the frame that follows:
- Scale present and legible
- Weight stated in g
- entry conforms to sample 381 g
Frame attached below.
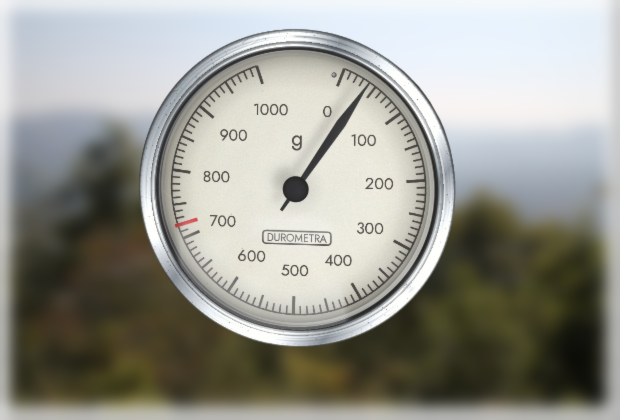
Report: 40 g
